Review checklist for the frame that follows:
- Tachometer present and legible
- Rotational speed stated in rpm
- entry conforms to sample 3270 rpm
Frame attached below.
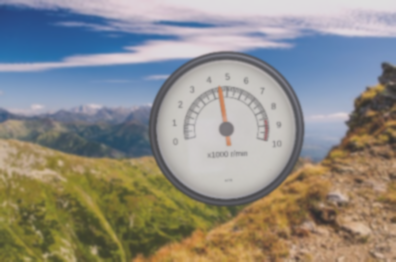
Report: 4500 rpm
